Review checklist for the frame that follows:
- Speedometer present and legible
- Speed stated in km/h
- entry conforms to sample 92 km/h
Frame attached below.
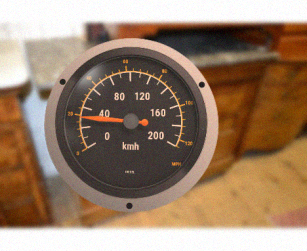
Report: 30 km/h
